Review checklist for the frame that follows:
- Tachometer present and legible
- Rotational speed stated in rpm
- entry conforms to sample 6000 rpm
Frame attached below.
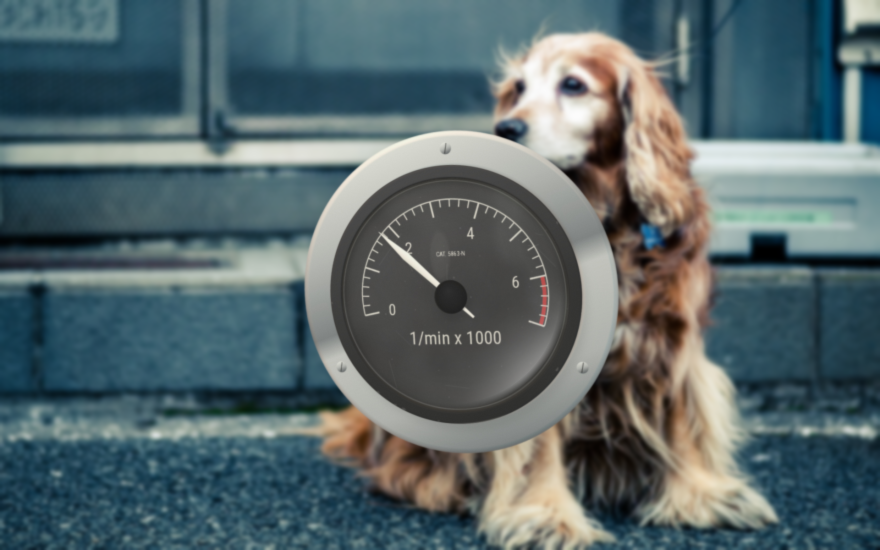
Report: 1800 rpm
